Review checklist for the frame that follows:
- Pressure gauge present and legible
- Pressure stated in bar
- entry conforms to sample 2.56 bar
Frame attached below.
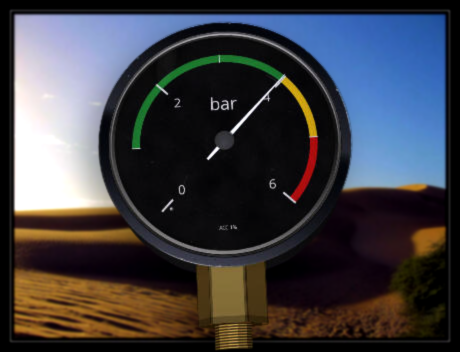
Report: 4 bar
